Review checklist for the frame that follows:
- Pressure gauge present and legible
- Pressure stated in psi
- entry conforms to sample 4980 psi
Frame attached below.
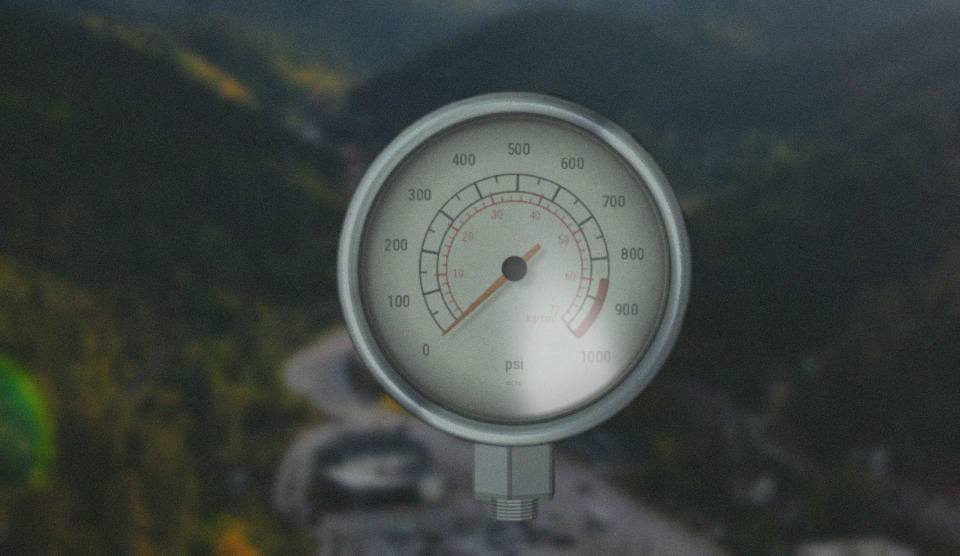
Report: 0 psi
